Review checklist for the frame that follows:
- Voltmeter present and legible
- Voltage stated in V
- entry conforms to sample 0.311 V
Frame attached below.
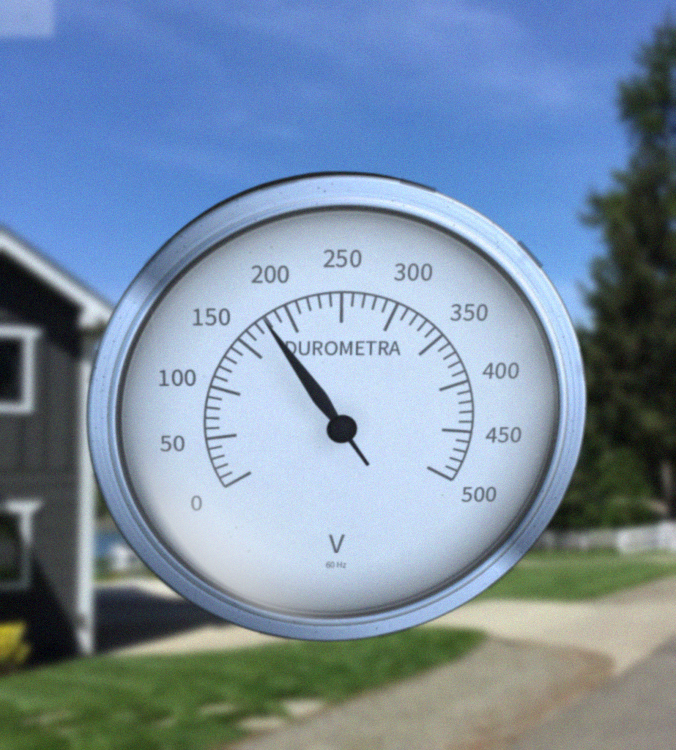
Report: 180 V
